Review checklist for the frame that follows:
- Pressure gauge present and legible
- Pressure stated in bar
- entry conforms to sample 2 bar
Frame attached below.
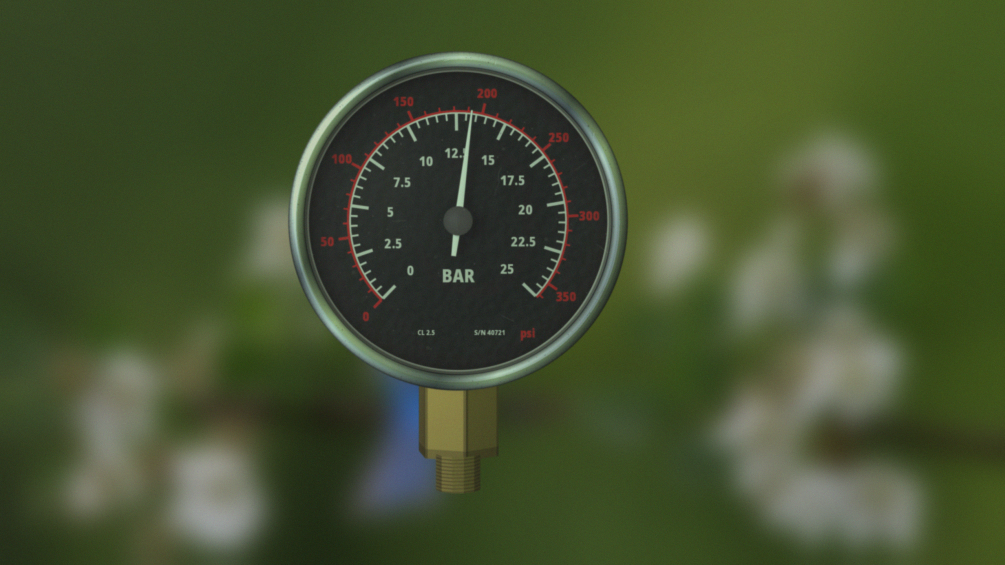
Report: 13.25 bar
